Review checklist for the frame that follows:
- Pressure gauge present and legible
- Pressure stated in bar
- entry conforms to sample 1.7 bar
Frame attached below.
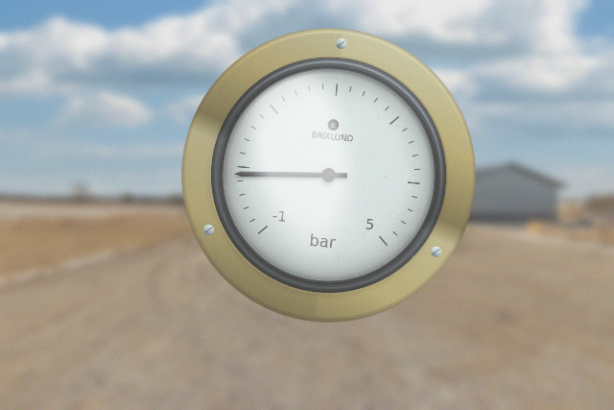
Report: -0.1 bar
